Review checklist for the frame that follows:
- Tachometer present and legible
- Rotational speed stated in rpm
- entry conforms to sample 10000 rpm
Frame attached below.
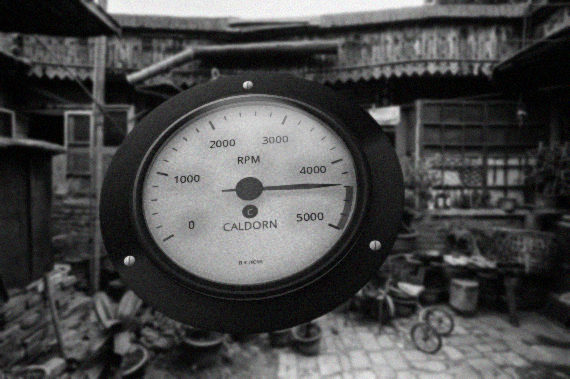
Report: 4400 rpm
